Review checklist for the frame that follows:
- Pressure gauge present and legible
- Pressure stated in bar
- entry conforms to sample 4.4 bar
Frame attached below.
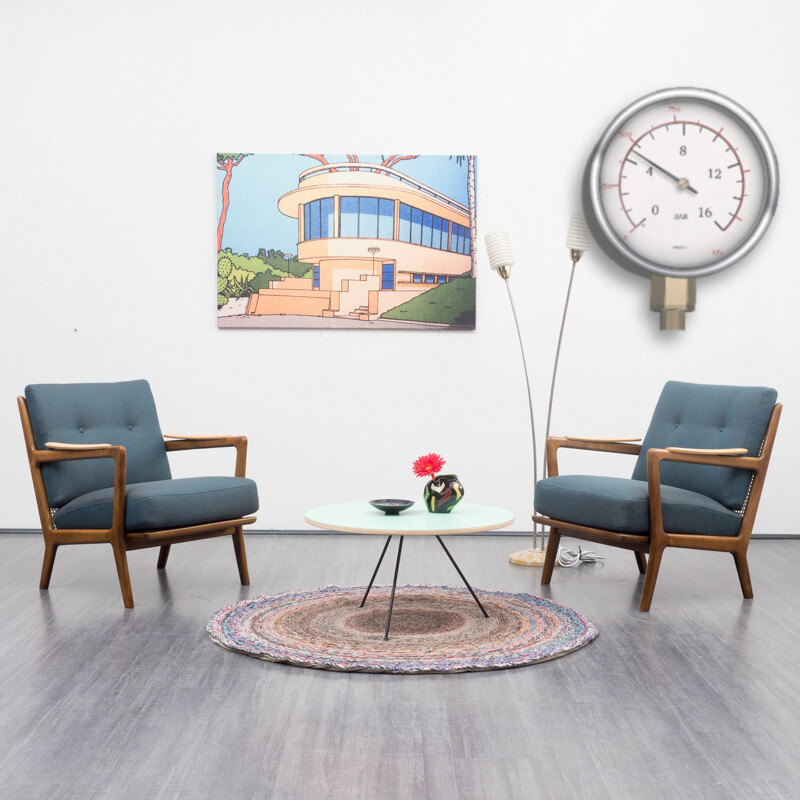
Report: 4.5 bar
